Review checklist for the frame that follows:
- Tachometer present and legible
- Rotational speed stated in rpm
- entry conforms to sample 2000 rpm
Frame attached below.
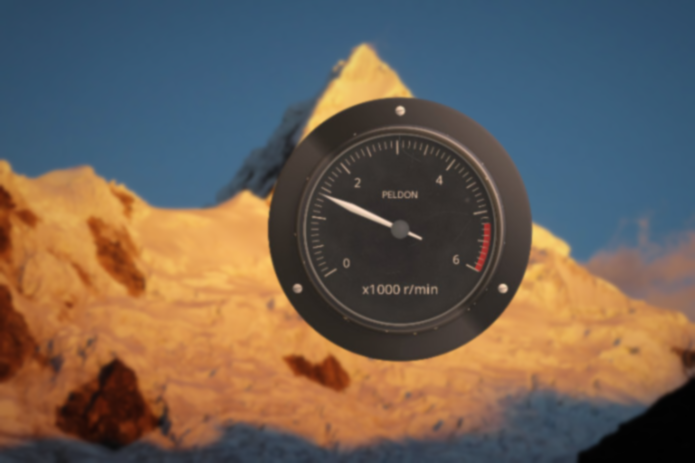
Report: 1400 rpm
